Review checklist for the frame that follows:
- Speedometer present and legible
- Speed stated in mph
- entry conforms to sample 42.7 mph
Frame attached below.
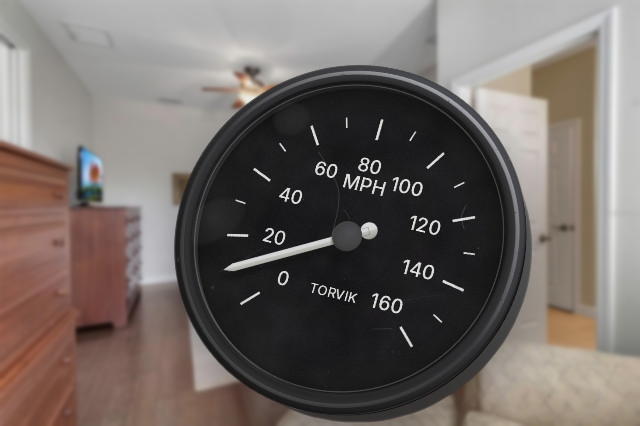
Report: 10 mph
